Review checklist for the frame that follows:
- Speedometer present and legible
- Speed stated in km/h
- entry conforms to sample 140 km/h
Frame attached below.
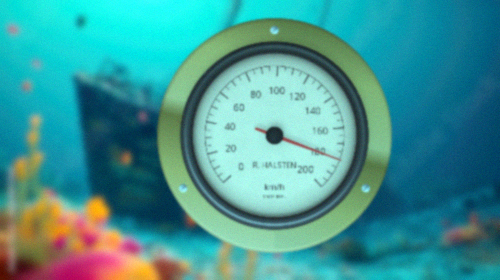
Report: 180 km/h
